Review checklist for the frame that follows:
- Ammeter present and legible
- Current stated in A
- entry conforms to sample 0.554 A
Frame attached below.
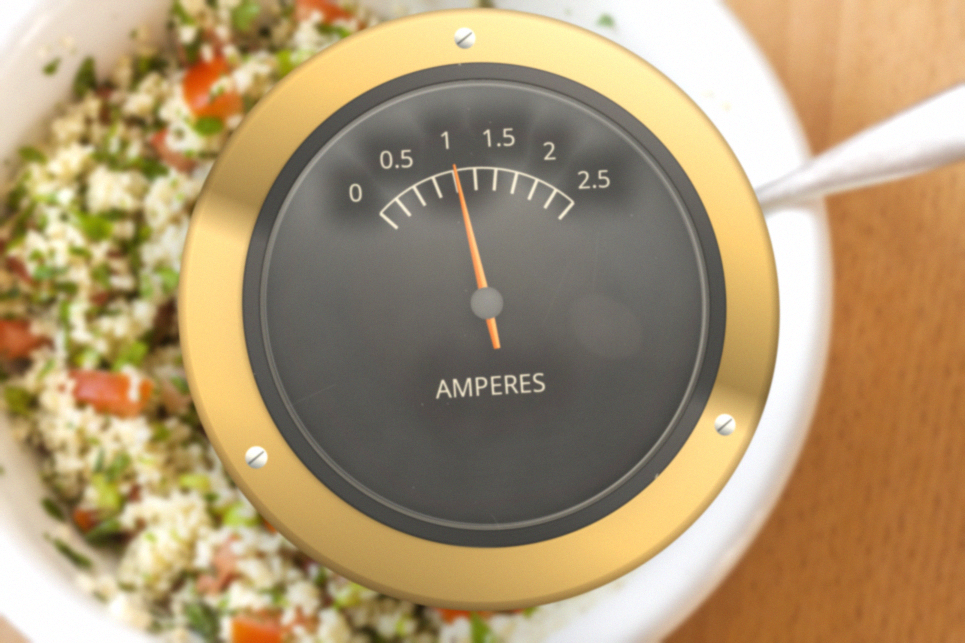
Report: 1 A
